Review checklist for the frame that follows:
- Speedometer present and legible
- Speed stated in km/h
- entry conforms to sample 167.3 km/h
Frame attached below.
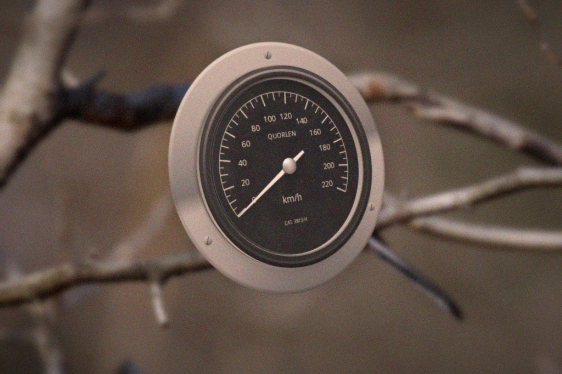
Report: 0 km/h
